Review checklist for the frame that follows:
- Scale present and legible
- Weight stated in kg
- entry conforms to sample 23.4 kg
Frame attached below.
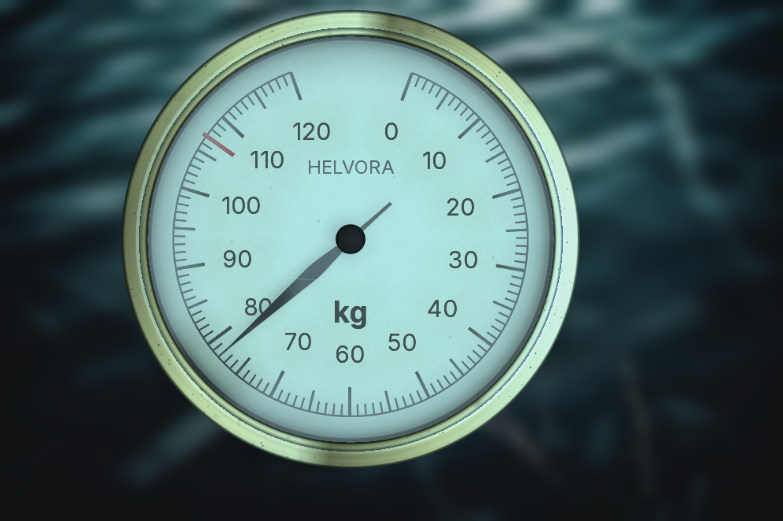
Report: 78 kg
